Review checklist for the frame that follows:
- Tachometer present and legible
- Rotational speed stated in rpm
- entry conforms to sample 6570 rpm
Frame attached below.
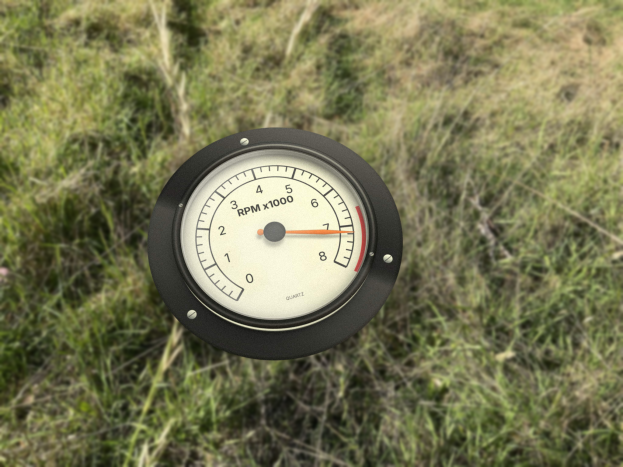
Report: 7200 rpm
